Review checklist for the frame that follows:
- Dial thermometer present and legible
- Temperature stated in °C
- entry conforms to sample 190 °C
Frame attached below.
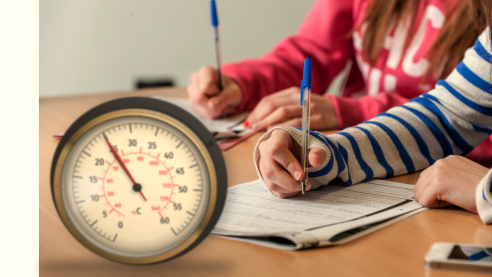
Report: 25 °C
